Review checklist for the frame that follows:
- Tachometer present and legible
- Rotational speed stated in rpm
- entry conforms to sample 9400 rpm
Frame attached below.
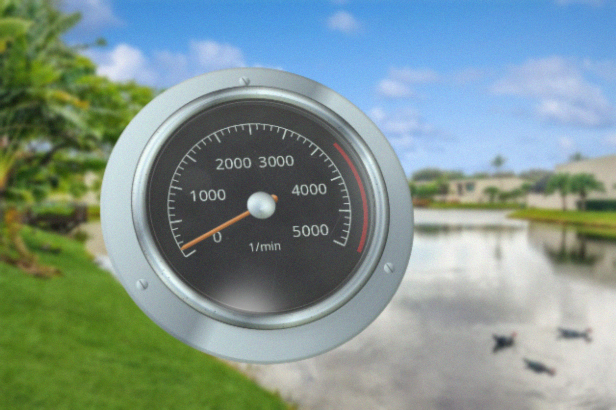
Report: 100 rpm
